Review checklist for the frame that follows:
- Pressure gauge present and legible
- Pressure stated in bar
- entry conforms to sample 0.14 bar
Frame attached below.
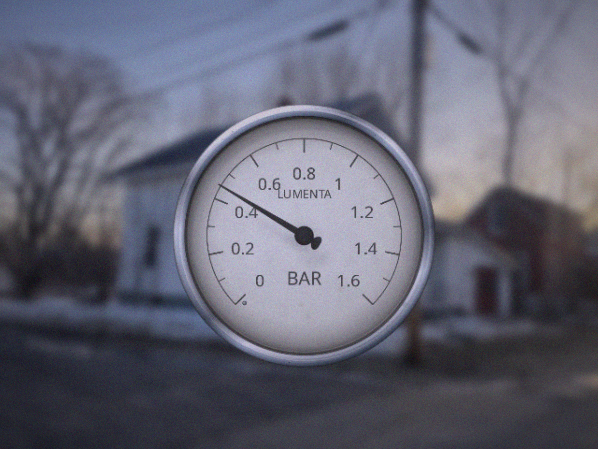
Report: 0.45 bar
